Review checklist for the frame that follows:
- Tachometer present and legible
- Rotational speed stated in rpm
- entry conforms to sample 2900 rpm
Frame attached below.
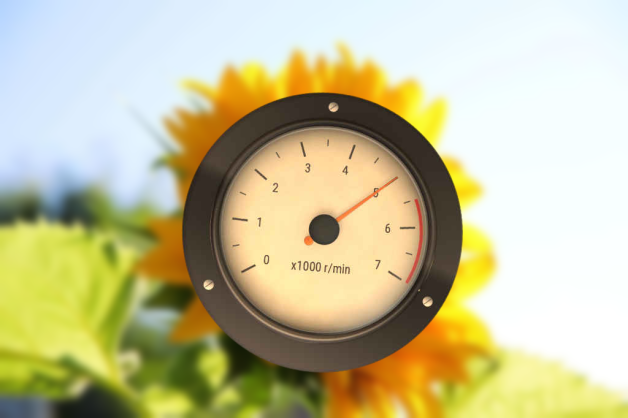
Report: 5000 rpm
